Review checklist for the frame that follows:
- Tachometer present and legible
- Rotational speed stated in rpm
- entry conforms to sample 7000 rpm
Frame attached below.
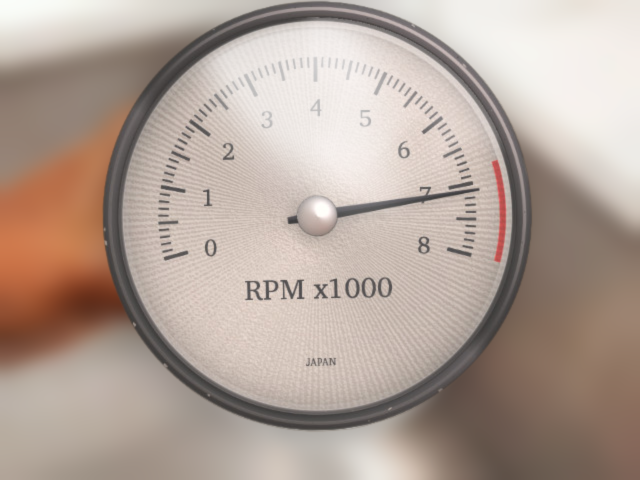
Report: 7100 rpm
